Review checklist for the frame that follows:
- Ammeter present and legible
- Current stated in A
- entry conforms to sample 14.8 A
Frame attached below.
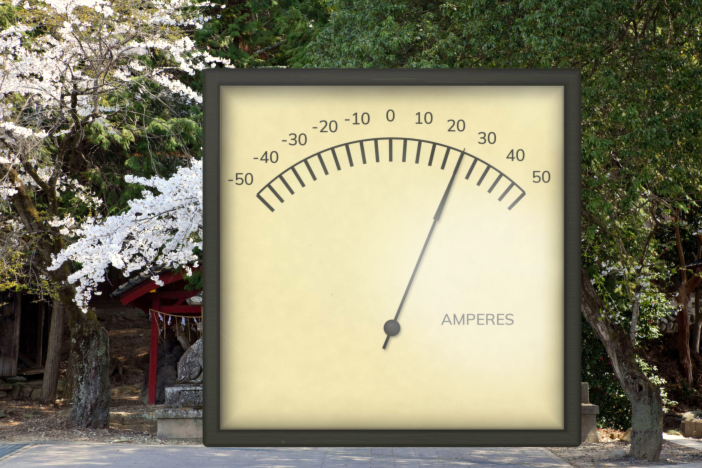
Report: 25 A
